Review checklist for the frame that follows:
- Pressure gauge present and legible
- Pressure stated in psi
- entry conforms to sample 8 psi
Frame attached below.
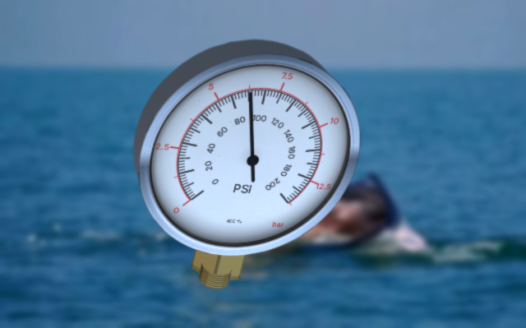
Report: 90 psi
